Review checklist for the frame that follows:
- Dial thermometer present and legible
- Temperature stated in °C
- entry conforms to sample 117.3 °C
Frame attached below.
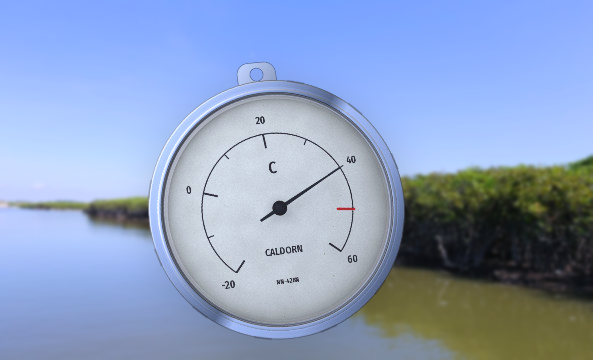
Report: 40 °C
